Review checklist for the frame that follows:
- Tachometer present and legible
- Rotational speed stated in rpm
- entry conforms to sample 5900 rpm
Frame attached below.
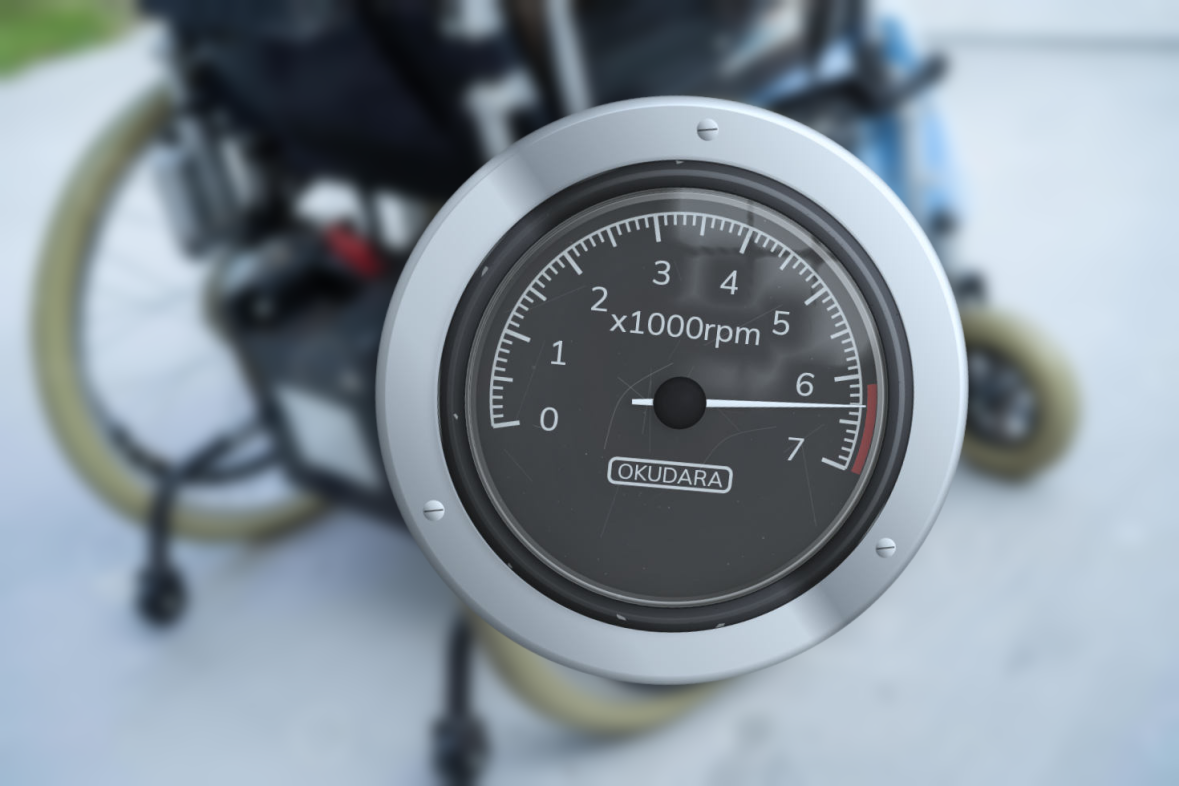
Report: 6300 rpm
